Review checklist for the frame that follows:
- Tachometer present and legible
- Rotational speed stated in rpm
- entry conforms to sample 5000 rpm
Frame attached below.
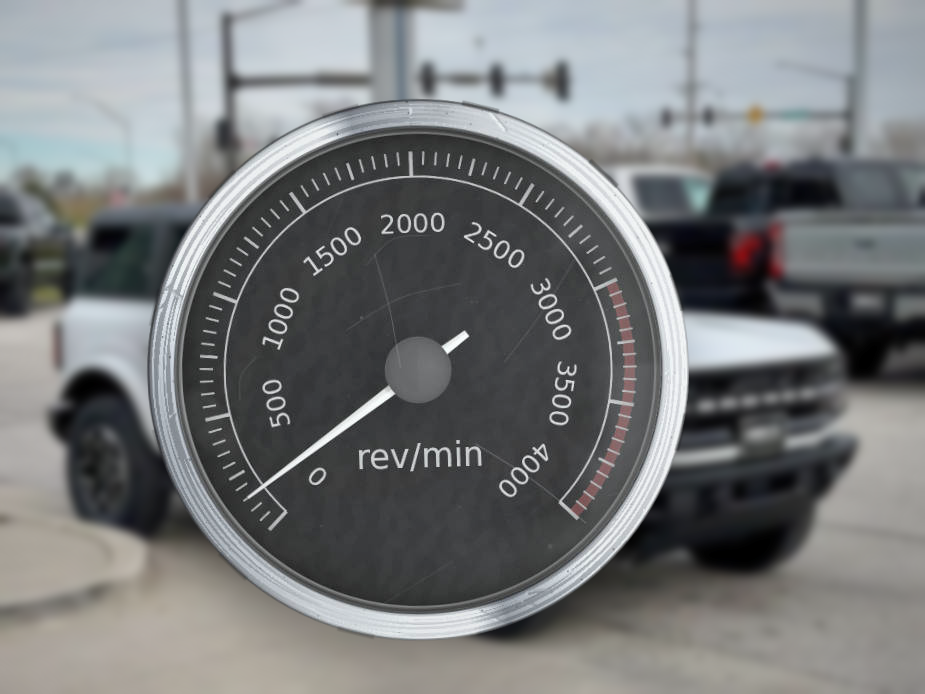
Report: 150 rpm
